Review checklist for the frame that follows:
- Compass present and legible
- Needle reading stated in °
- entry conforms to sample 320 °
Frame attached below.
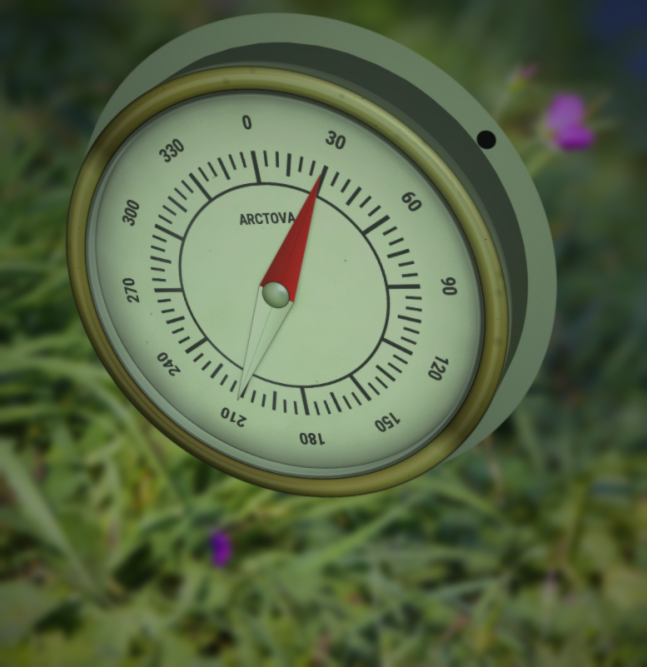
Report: 30 °
